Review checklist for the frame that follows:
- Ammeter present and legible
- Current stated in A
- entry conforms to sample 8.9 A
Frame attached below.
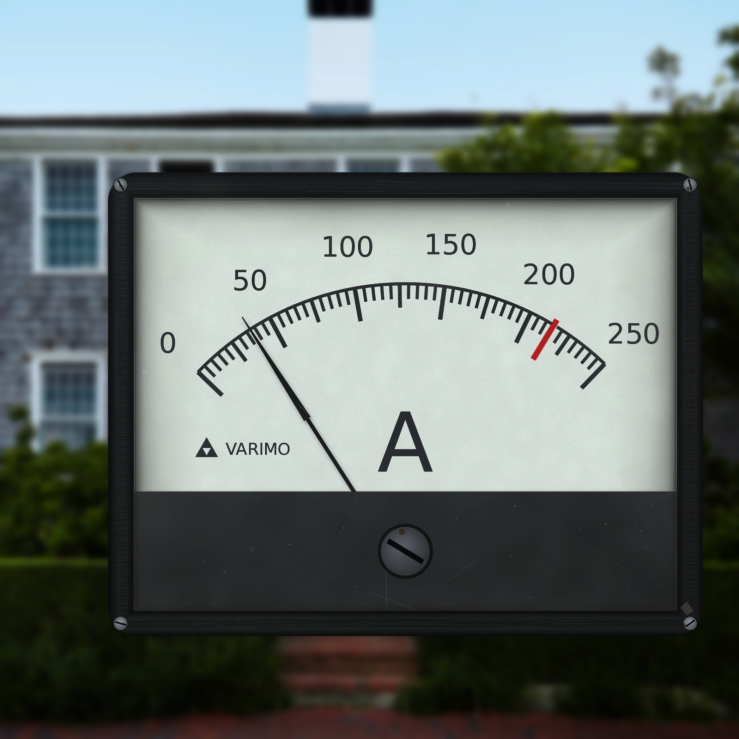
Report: 37.5 A
